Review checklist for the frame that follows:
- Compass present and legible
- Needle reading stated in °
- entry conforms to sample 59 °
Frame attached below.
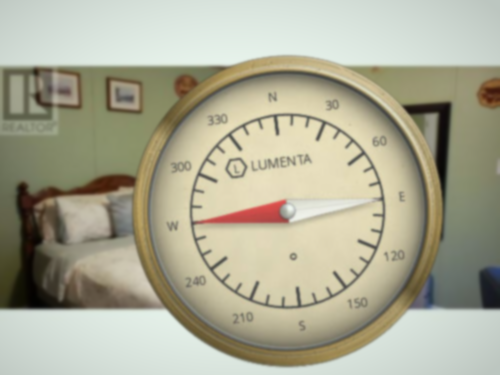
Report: 270 °
